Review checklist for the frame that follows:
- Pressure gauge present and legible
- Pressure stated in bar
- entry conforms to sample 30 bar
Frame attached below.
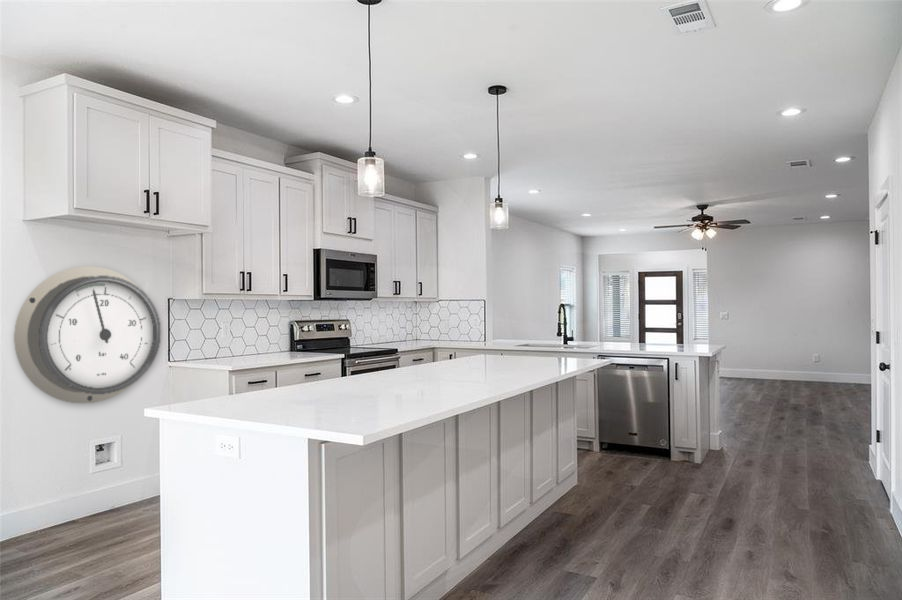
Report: 17.5 bar
